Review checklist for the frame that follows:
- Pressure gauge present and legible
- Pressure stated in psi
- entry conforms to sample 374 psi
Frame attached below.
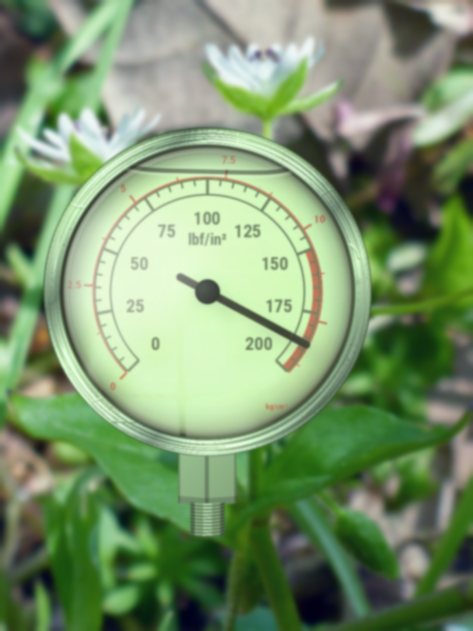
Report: 187.5 psi
